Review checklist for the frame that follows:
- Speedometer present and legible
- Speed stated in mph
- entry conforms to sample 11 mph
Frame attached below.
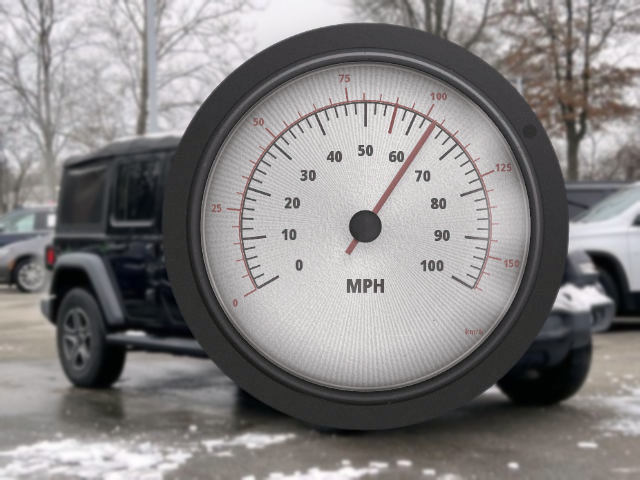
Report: 64 mph
